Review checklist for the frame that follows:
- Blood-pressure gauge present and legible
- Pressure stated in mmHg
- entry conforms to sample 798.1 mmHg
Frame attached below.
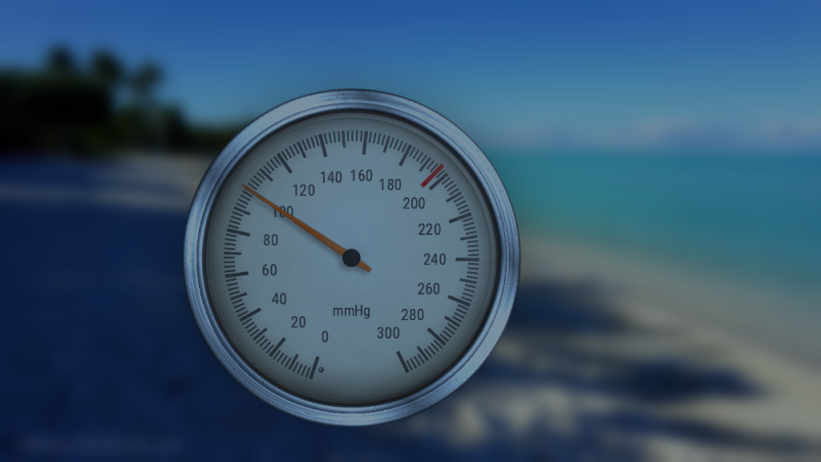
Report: 100 mmHg
